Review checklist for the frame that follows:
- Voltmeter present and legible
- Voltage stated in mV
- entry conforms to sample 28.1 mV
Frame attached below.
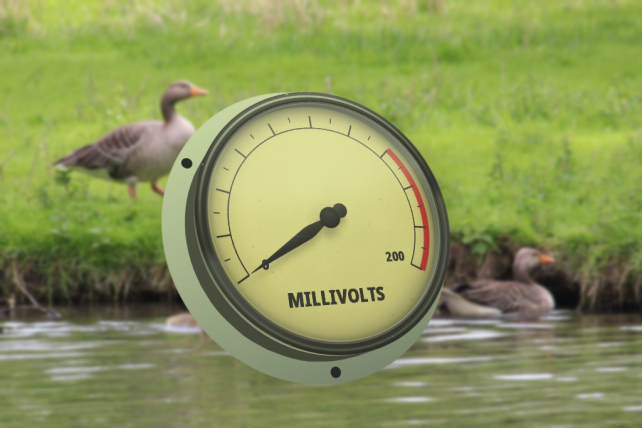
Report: 0 mV
